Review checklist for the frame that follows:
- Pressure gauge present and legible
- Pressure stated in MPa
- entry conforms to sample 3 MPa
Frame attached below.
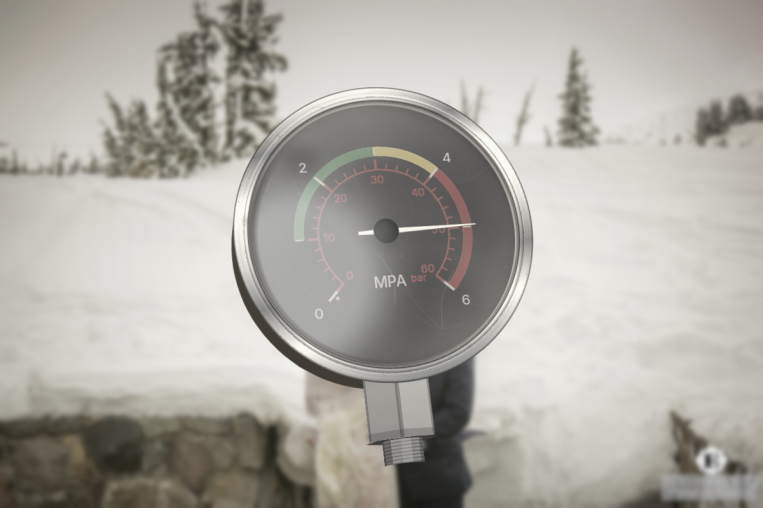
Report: 5 MPa
